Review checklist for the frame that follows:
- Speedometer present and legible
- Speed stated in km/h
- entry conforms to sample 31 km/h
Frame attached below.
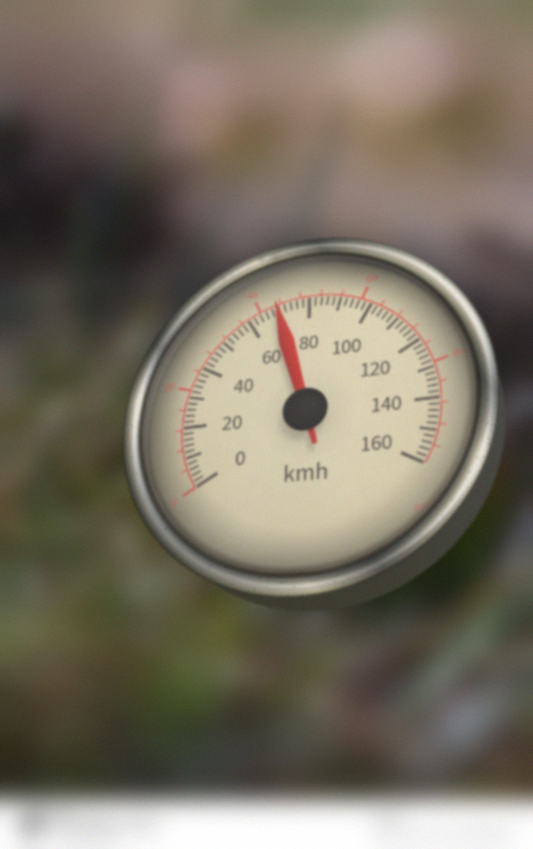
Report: 70 km/h
